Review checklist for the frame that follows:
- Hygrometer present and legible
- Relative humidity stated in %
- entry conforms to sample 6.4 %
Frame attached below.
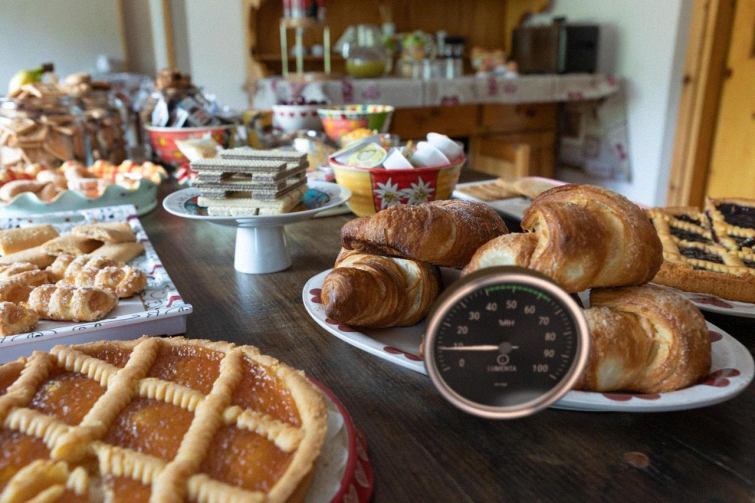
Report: 10 %
